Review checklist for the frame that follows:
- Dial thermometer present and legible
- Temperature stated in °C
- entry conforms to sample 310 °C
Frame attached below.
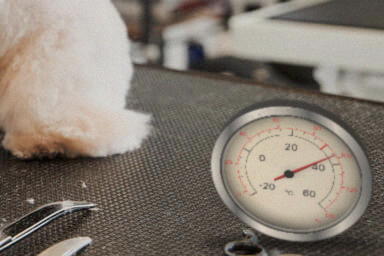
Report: 36 °C
